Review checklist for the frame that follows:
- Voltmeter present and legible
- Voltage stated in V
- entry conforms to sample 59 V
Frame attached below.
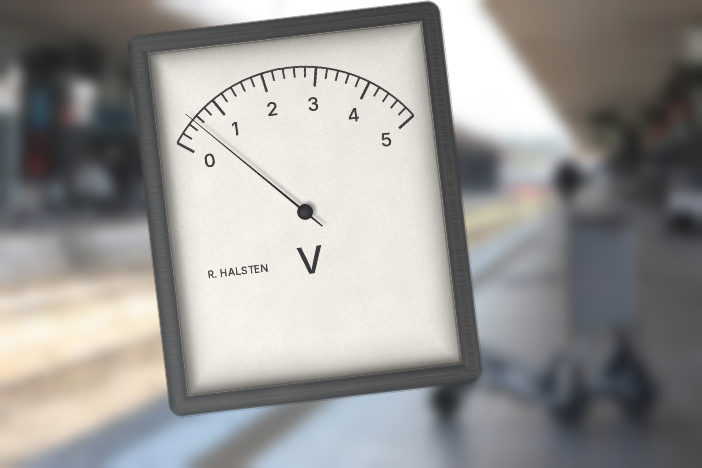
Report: 0.5 V
